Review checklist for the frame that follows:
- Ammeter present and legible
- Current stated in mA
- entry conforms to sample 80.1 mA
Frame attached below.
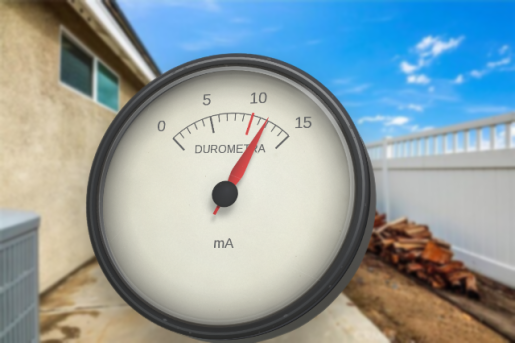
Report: 12 mA
